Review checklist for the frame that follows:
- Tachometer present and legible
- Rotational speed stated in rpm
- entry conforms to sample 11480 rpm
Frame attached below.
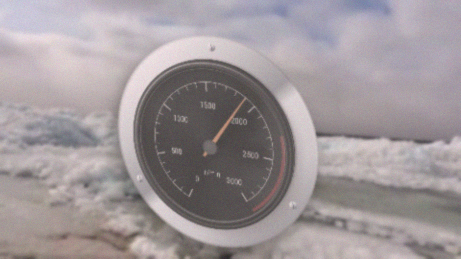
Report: 1900 rpm
